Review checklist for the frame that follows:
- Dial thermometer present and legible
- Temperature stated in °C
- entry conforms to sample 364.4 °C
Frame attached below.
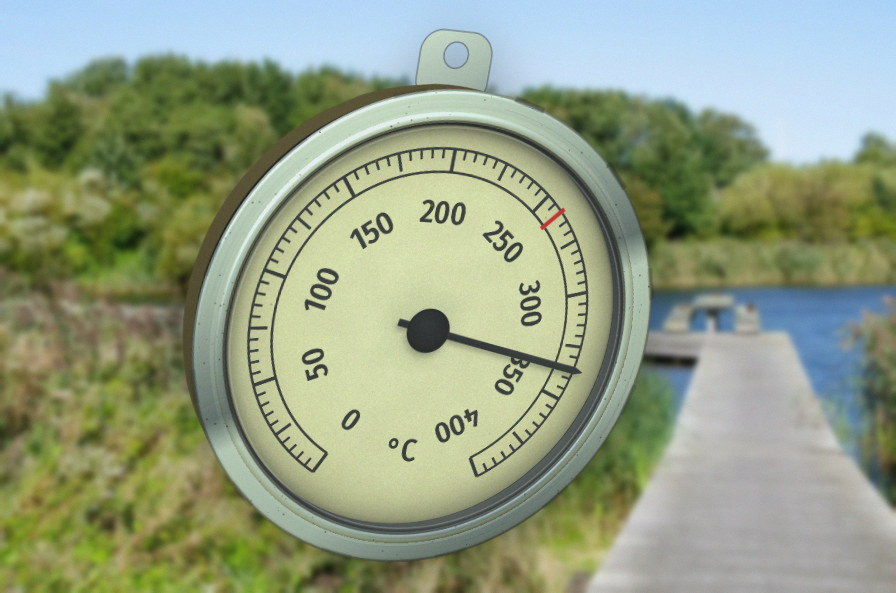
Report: 335 °C
